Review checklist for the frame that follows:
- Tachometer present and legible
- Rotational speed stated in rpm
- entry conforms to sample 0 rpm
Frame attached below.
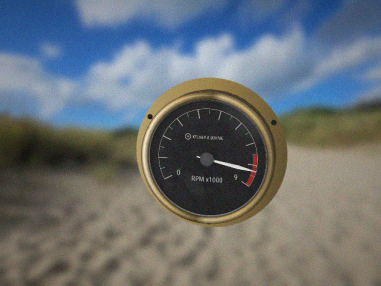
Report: 8250 rpm
